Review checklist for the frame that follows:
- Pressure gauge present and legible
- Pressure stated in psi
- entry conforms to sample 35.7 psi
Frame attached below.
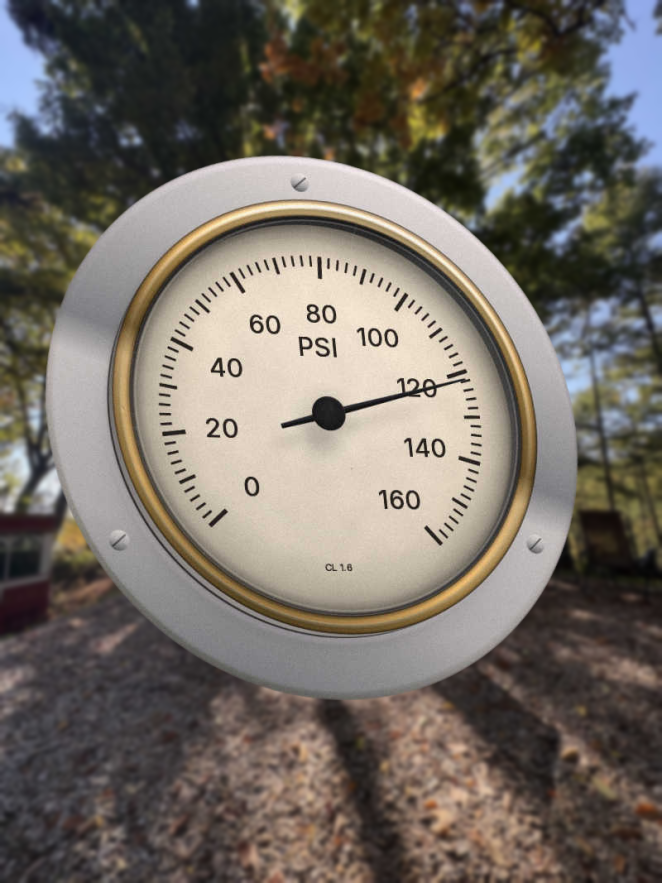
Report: 122 psi
